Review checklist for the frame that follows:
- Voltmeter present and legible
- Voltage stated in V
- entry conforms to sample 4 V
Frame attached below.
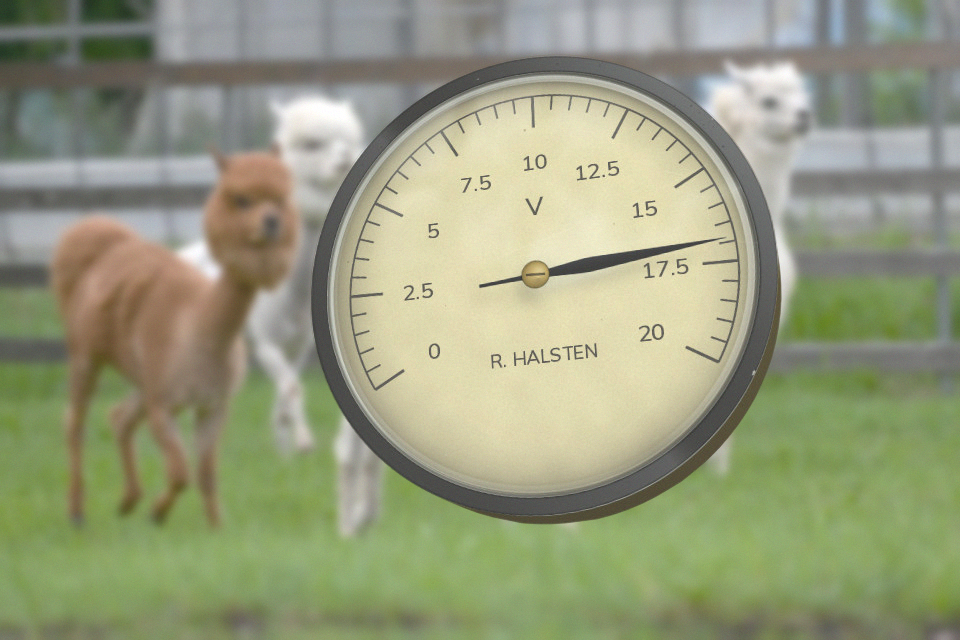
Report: 17 V
